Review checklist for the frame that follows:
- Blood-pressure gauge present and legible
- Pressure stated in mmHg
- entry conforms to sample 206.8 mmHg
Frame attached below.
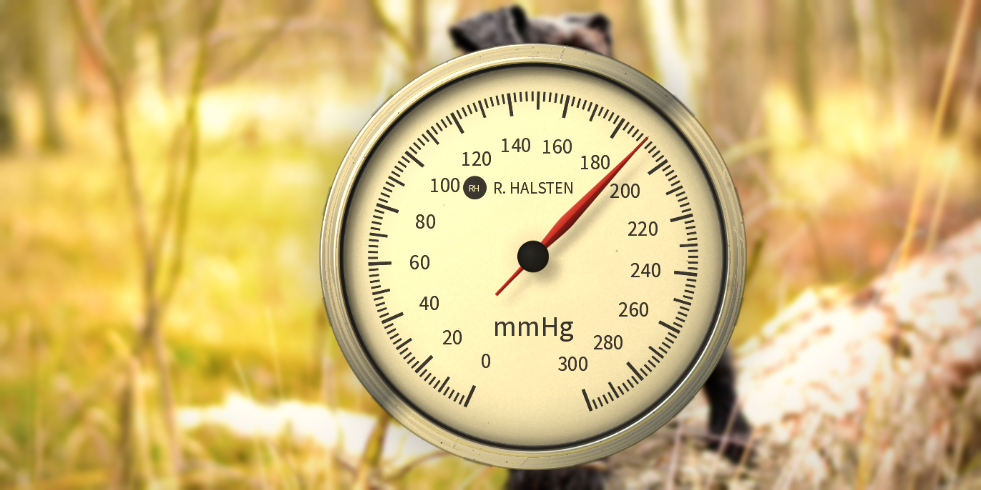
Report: 190 mmHg
